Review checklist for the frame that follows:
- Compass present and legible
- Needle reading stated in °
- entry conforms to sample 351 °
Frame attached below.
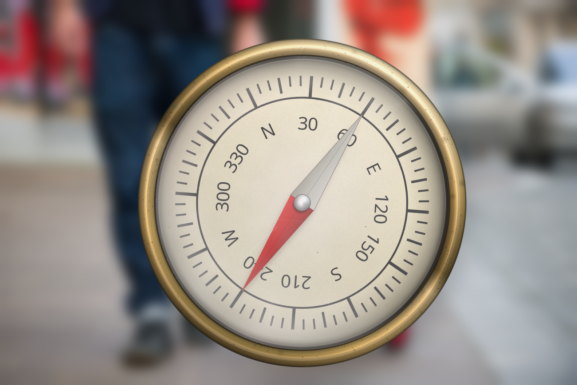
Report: 240 °
